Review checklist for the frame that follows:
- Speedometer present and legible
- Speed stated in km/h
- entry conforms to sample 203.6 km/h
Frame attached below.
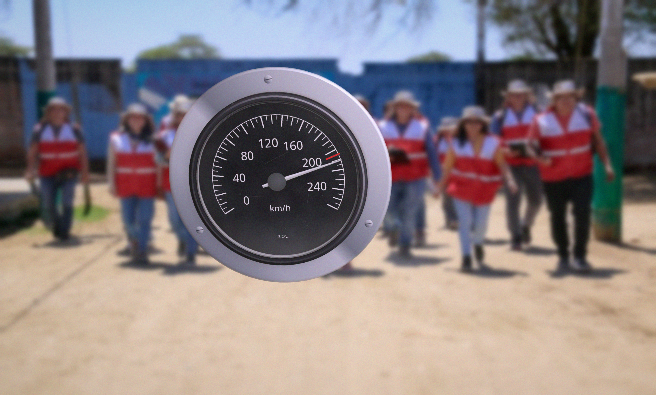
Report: 210 km/h
